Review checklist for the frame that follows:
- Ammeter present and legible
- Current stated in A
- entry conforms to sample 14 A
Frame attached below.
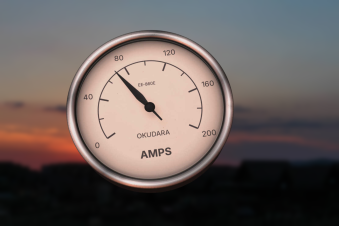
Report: 70 A
